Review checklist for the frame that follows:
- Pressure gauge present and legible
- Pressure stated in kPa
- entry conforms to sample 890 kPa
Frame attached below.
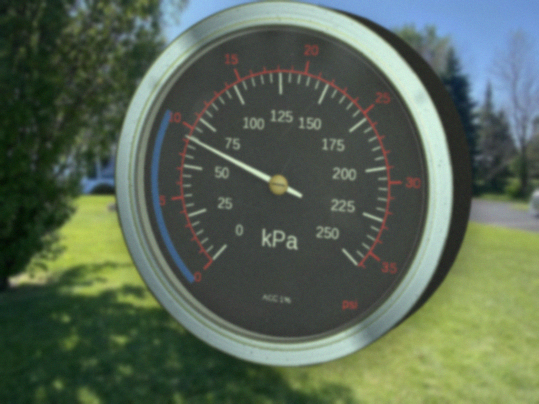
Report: 65 kPa
